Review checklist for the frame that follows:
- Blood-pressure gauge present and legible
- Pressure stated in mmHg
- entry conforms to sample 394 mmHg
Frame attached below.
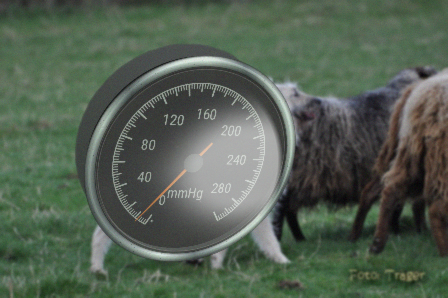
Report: 10 mmHg
